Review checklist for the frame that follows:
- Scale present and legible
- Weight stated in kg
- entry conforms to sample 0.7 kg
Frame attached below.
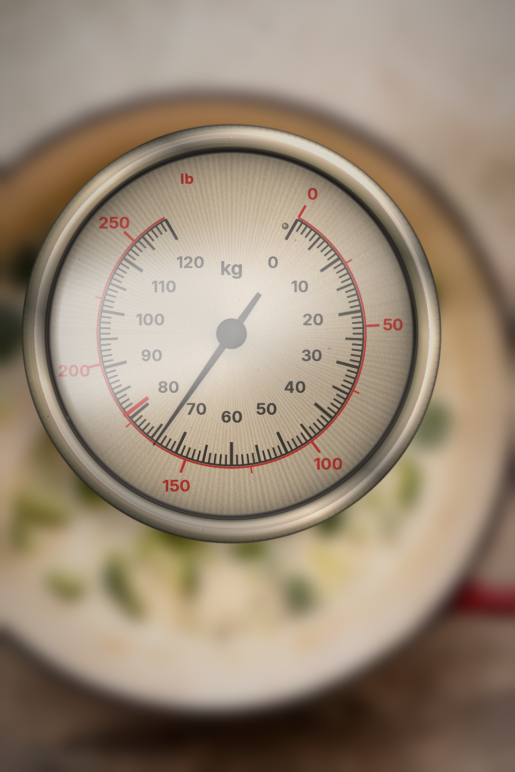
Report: 74 kg
